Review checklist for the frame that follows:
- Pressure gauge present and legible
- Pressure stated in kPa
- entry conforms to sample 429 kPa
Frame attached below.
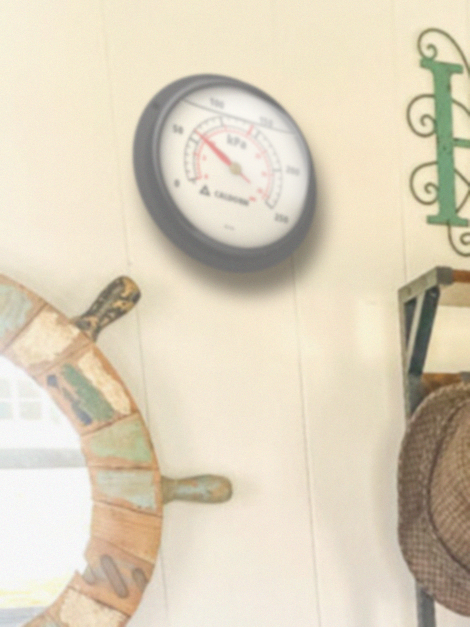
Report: 60 kPa
